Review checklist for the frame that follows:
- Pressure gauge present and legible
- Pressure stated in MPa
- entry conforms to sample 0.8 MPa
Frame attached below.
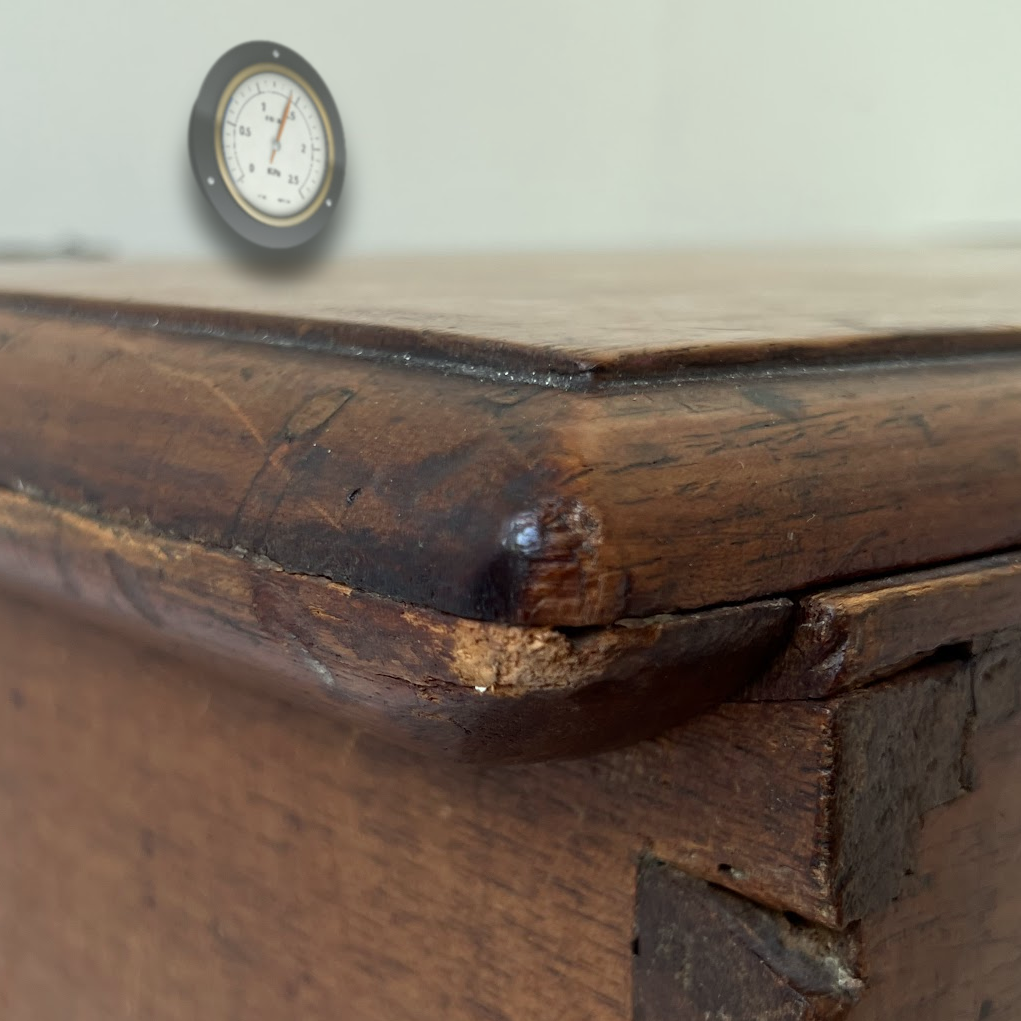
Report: 1.4 MPa
